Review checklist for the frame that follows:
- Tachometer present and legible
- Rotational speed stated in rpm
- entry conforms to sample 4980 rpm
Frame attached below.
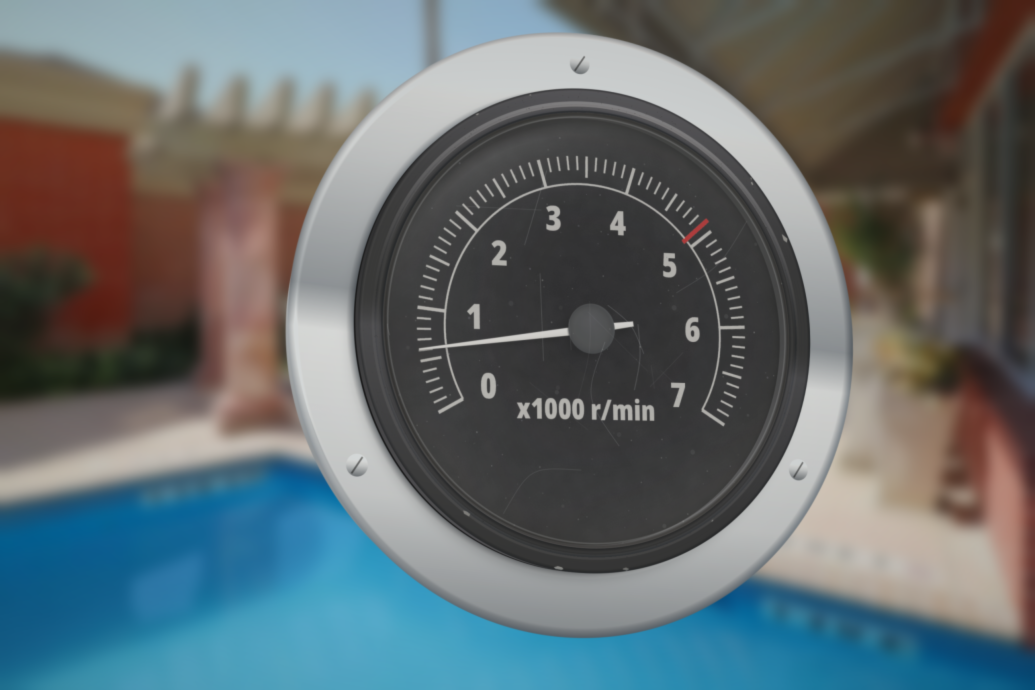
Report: 600 rpm
